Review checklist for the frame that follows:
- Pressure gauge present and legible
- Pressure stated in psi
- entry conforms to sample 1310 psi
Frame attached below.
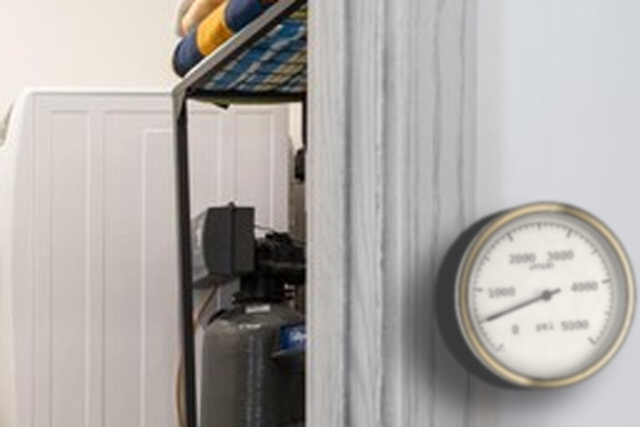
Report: 500 psi
